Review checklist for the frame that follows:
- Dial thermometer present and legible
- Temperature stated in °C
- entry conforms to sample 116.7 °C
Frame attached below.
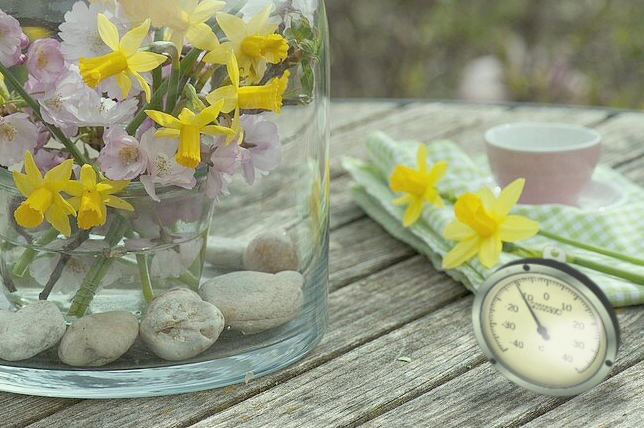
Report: -10 °C
